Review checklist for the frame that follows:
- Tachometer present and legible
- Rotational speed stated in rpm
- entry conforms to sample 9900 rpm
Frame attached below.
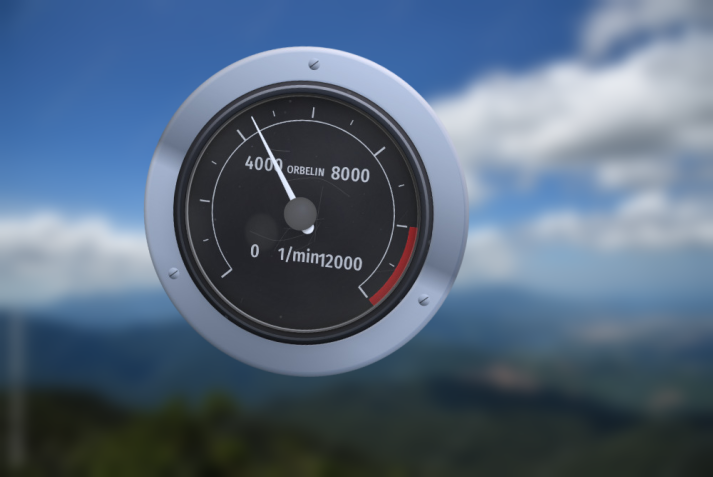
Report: 4500 rpm
